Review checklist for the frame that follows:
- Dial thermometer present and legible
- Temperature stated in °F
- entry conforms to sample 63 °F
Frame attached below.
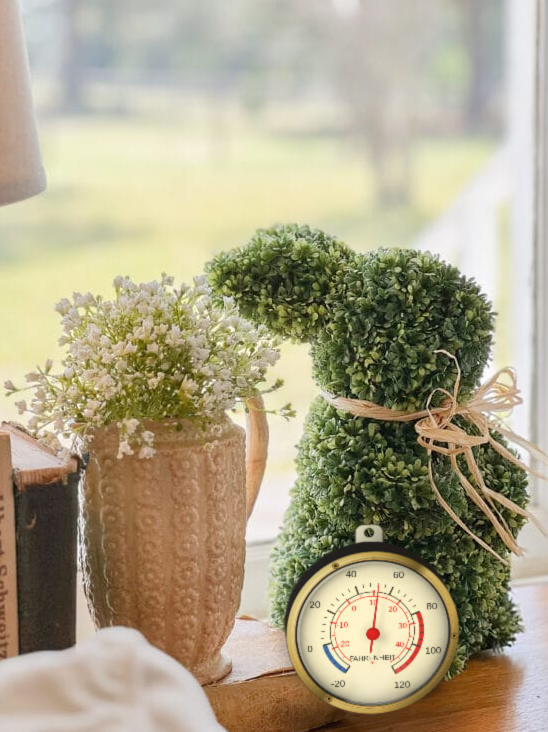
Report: 52 °F
